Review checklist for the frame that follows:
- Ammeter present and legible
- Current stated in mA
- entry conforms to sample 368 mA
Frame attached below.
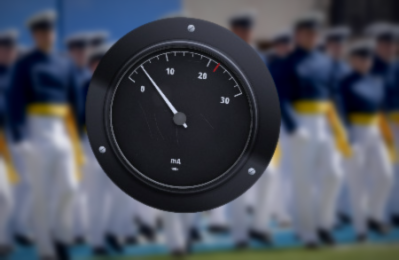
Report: 4 mA
